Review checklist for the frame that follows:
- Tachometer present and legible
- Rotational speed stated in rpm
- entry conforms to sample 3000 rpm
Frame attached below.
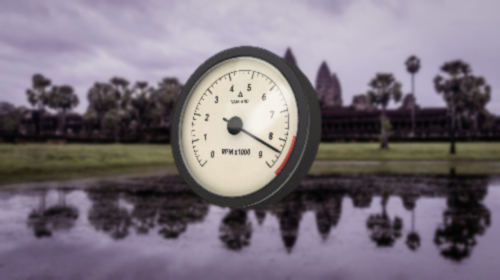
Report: 8400 rpm
